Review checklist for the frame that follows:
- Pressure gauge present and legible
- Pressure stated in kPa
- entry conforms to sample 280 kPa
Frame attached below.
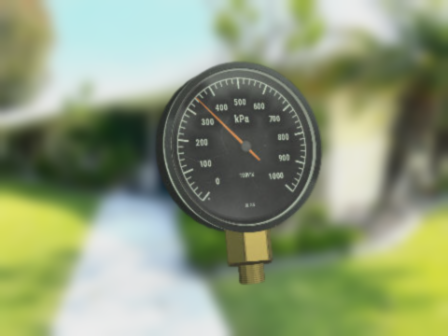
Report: 340 kPa
